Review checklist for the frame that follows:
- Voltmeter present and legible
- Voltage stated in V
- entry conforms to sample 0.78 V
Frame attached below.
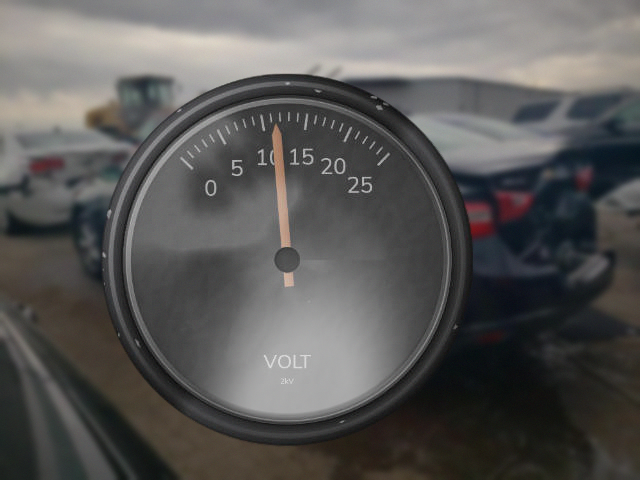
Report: 11.5 V
